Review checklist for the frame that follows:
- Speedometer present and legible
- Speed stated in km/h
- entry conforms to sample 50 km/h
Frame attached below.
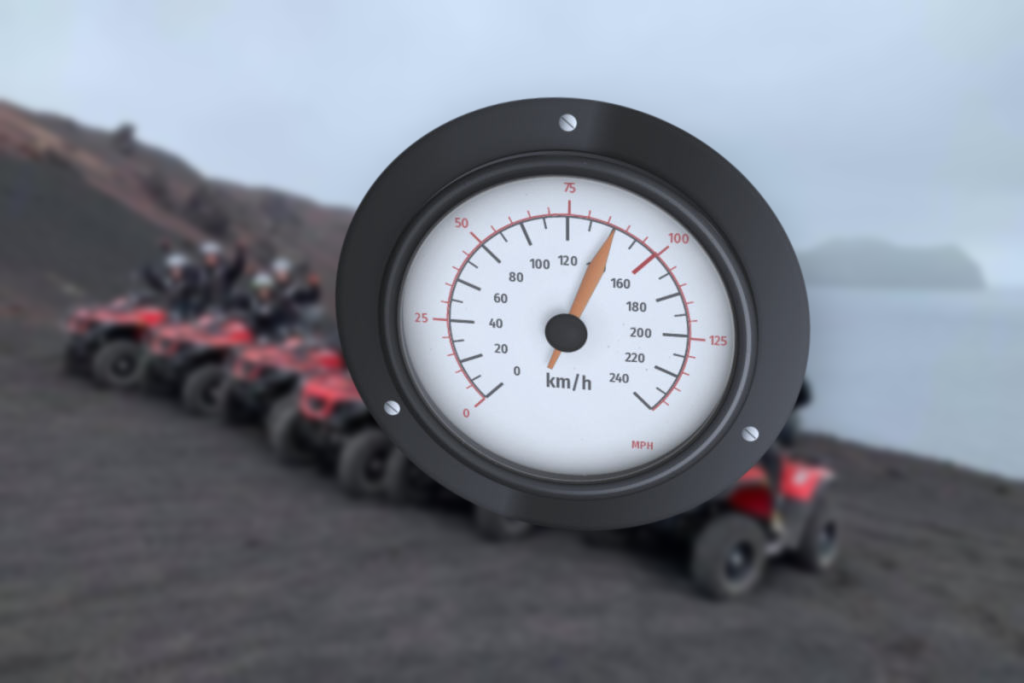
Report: 140 km/h
